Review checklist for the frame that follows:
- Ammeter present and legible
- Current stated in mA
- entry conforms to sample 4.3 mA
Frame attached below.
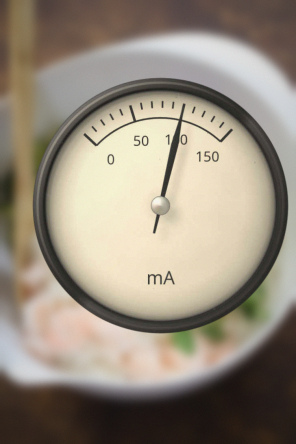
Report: 100 mA
